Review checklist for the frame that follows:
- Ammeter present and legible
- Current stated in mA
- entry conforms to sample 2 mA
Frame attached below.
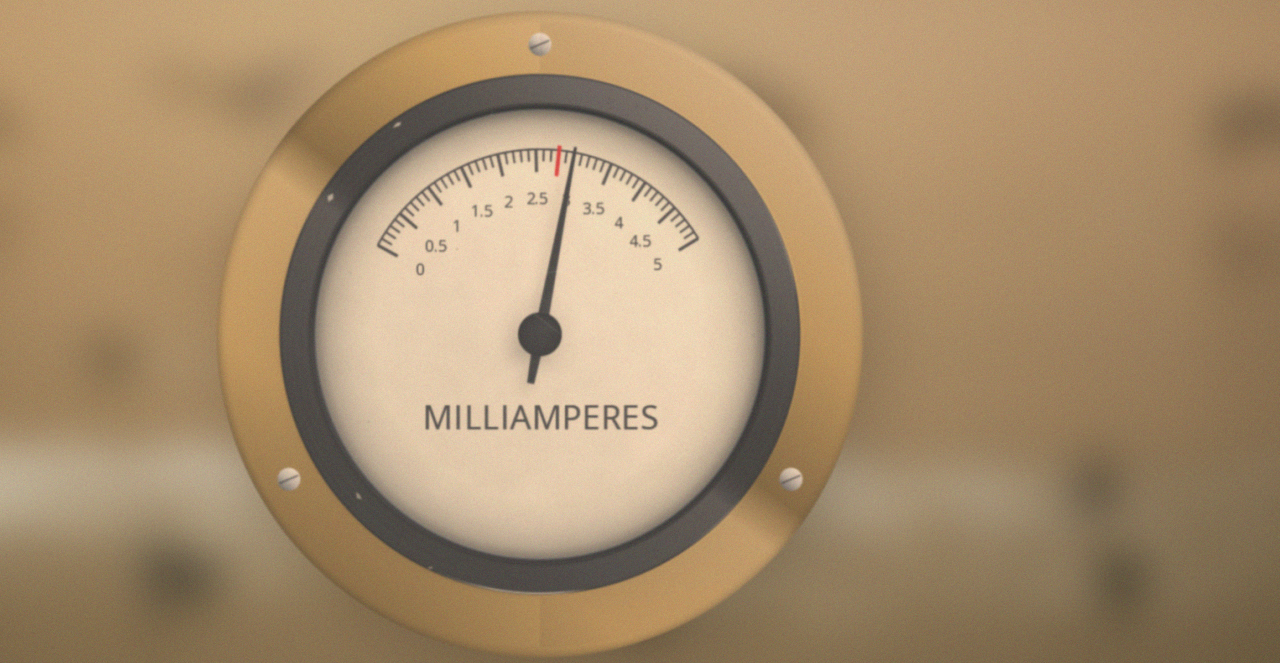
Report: 3 mA
